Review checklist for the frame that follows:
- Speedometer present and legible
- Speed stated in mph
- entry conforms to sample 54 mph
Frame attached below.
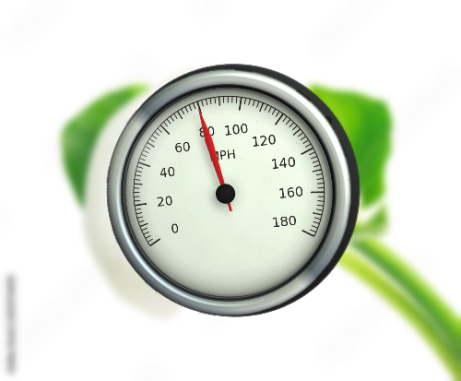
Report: 80 mph
